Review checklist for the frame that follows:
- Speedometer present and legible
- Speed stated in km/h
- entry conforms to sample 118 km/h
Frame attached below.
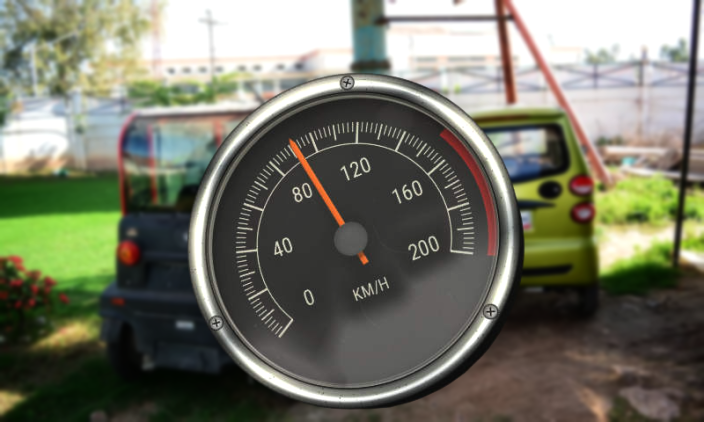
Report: 92 km/h
